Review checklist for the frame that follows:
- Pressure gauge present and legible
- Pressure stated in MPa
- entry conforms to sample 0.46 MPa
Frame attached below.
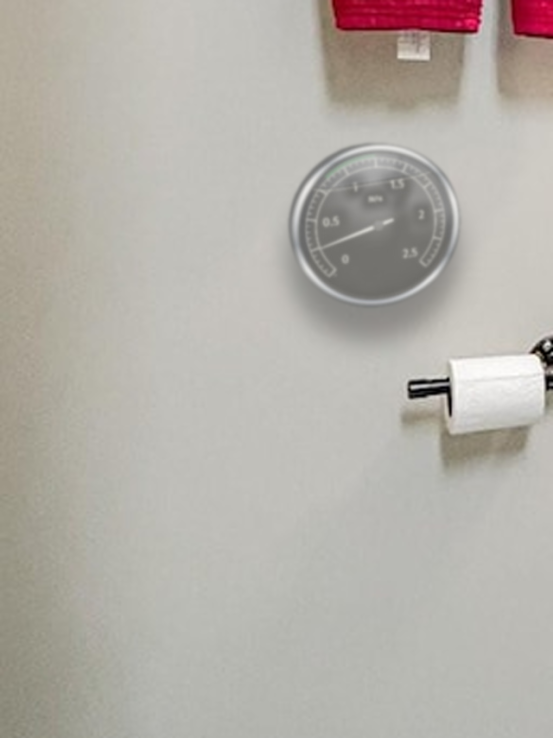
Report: 0.25 MPa
